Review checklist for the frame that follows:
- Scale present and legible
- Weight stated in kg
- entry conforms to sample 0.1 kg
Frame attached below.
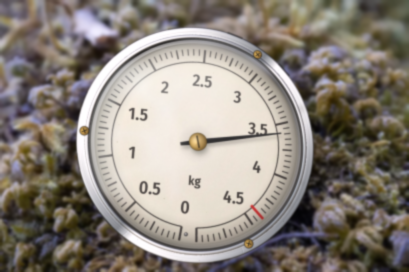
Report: 3.6 kg
